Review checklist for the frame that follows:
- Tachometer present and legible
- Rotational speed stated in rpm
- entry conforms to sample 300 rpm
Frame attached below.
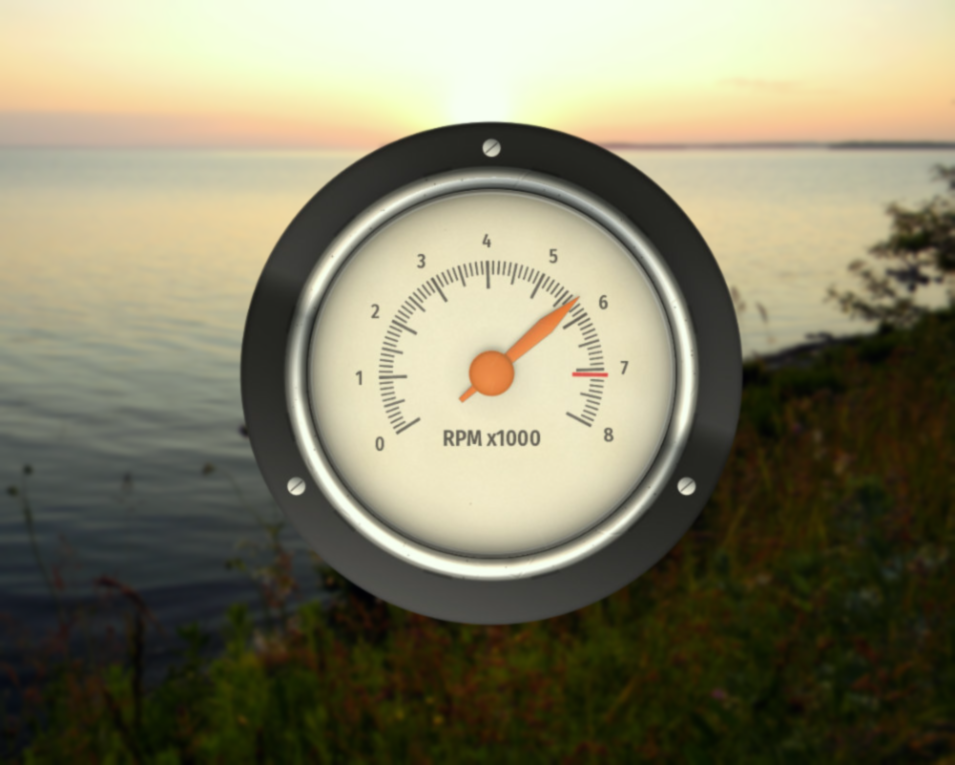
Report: 5700 rpm
